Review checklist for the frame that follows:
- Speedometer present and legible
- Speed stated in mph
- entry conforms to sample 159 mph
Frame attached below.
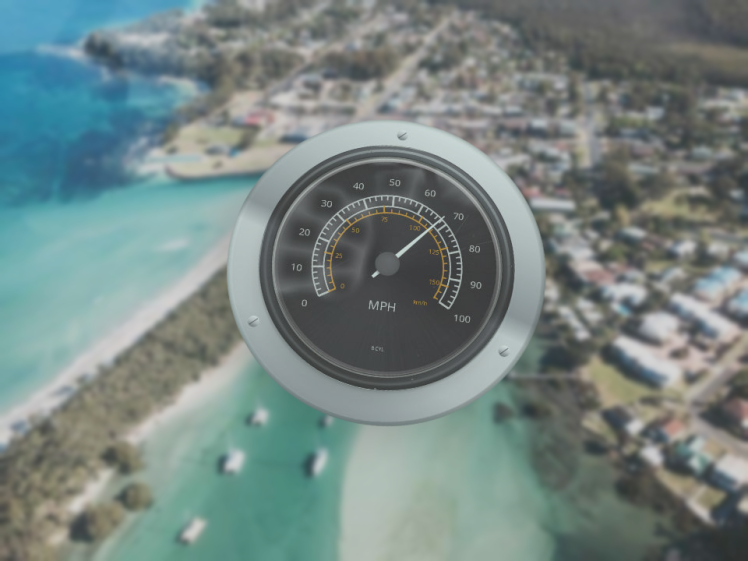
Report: 68 mph
